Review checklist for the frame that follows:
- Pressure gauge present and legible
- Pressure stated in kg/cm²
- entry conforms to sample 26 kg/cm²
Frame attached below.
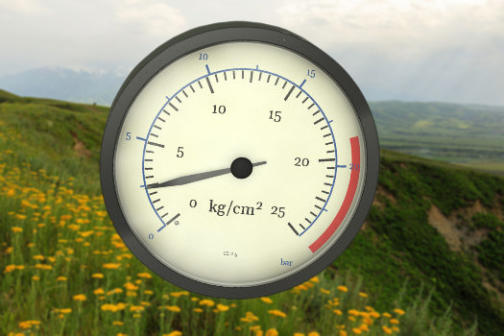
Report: 2.5 kg/cm²
